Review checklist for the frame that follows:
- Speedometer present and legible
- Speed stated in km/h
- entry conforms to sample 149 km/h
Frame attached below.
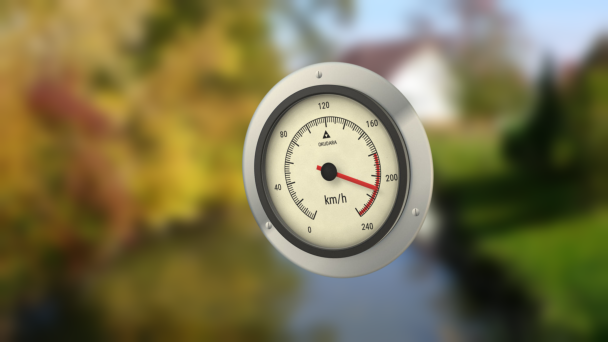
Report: 210 km/h
